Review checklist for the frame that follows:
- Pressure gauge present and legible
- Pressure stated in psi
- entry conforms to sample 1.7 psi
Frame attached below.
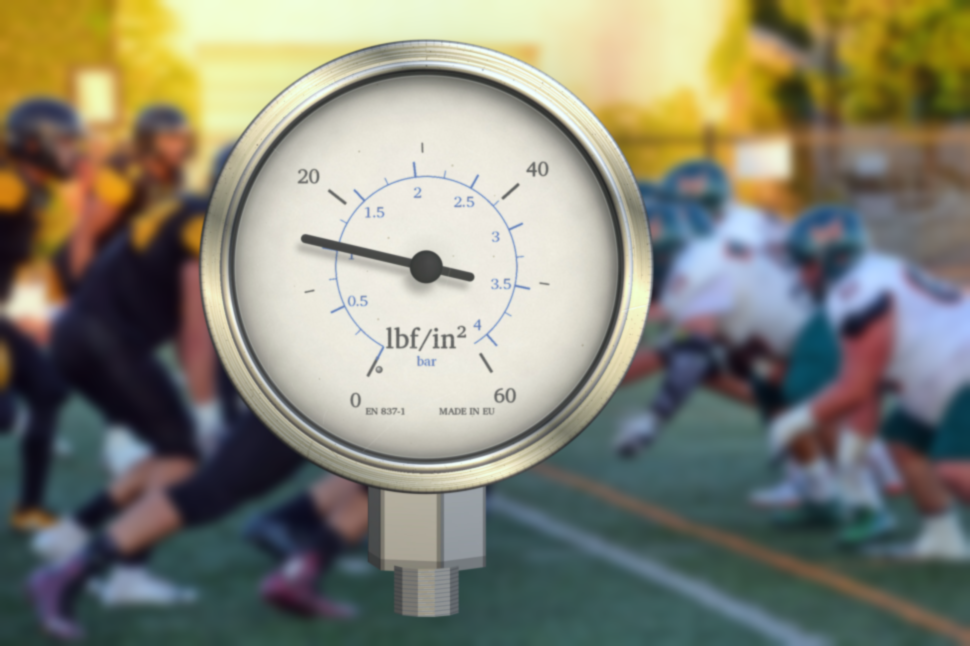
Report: 15 psi
